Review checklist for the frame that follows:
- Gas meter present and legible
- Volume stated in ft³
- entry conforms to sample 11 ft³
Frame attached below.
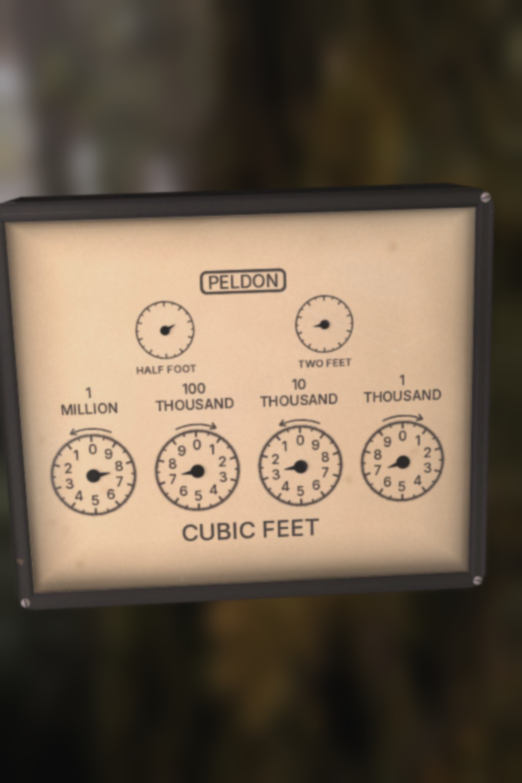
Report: 772700 ft³
